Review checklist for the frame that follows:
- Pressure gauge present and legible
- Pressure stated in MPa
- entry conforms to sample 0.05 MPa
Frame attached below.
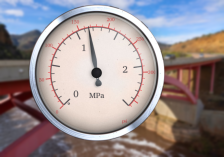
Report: 1.15 MPa
